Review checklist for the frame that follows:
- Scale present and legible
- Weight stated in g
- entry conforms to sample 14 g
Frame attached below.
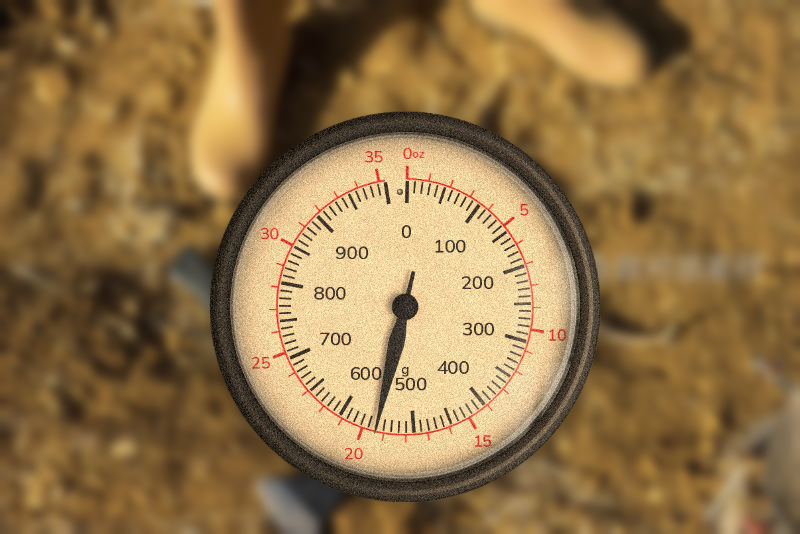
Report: 550 g
